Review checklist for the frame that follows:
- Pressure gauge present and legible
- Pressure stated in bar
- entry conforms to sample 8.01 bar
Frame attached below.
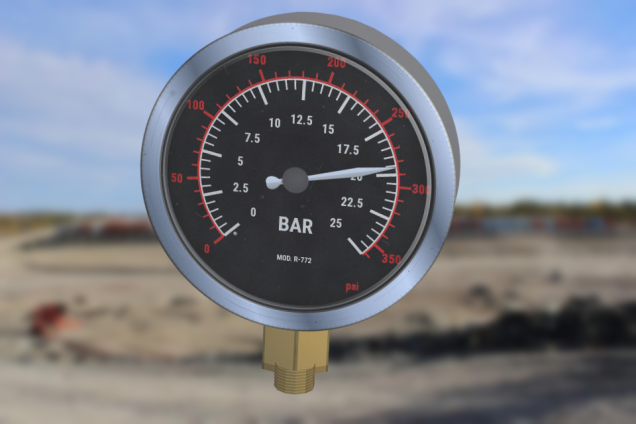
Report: 19.5 bar
